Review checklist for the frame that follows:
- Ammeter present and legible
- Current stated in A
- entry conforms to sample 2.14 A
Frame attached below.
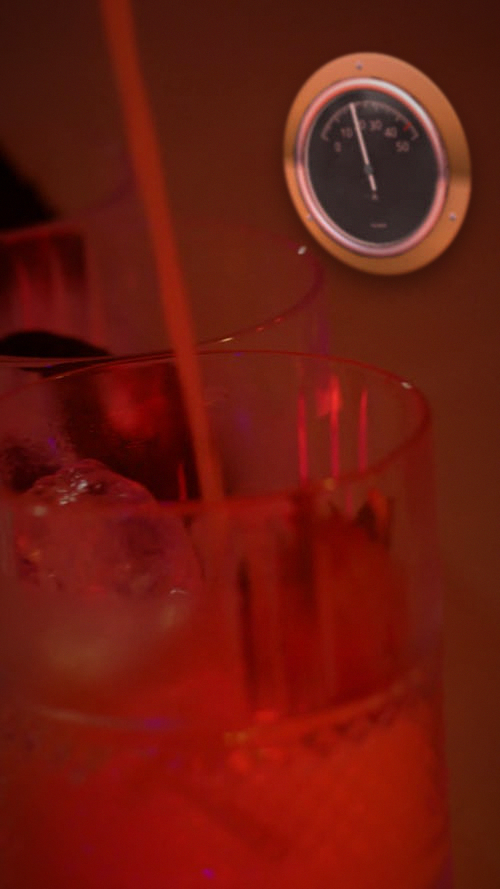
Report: 20 A
